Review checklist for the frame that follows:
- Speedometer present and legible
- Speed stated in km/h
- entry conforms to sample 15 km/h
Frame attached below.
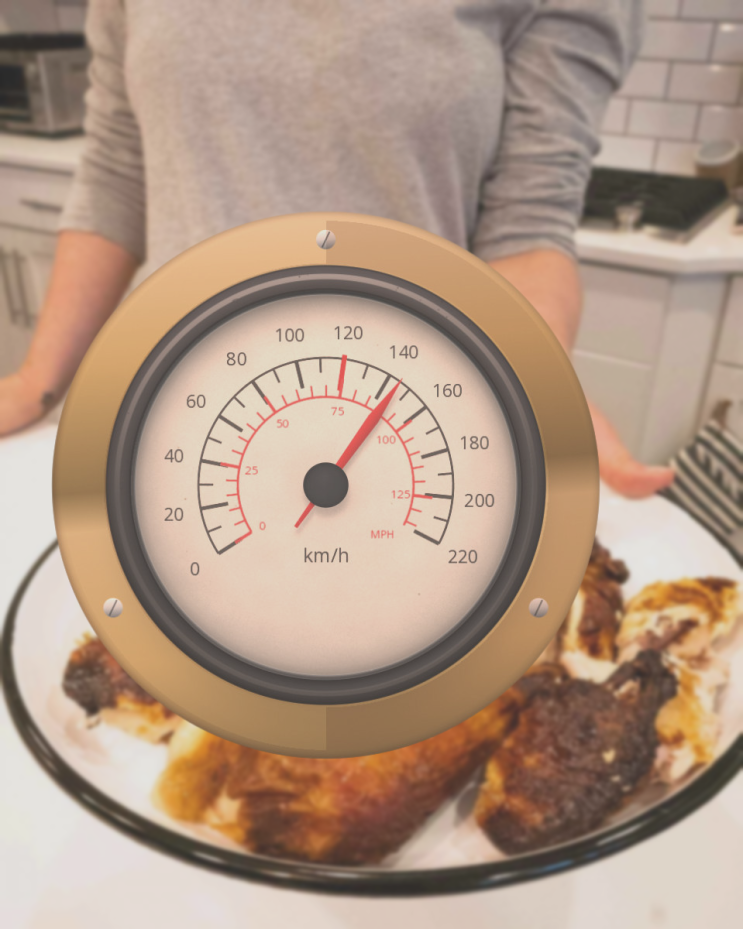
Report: 145 km/h
